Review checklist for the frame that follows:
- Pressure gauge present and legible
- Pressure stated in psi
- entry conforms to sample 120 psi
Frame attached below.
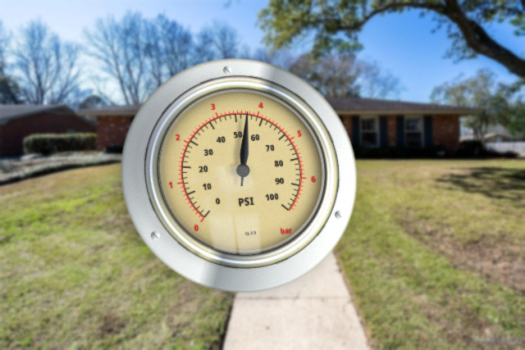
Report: 54 psi
